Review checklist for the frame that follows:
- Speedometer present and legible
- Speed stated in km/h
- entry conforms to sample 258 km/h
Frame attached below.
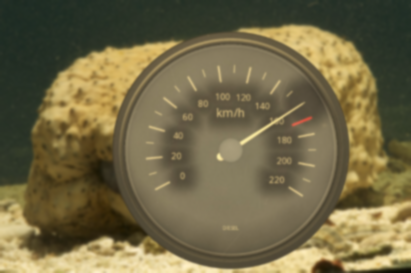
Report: 160 km/h
